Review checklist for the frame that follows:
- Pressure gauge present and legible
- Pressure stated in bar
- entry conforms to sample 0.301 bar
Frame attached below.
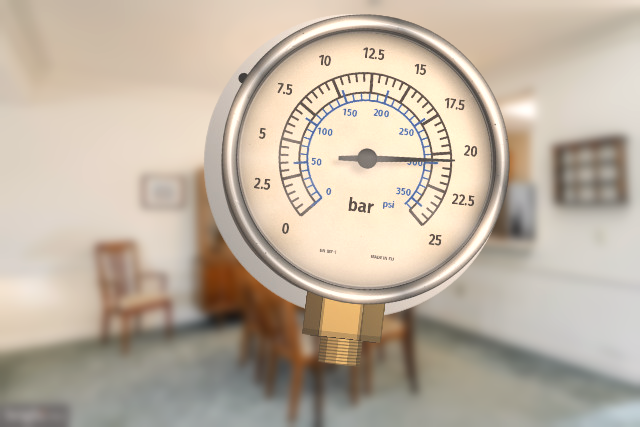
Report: 20.5 bar
